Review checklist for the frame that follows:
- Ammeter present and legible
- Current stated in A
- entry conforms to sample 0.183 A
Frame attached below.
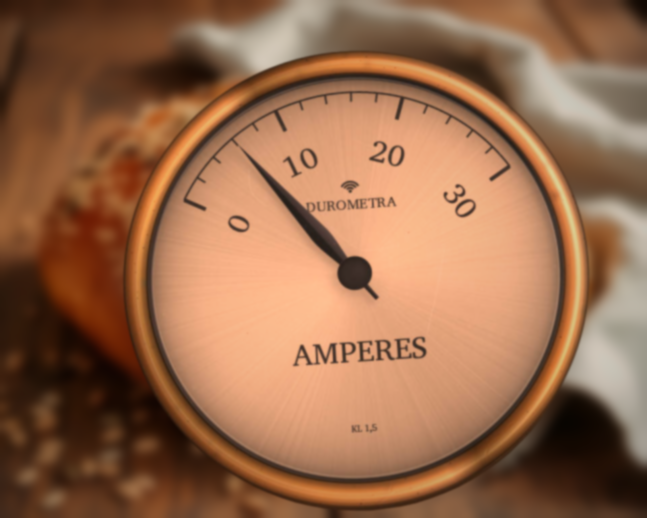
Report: 6 A
